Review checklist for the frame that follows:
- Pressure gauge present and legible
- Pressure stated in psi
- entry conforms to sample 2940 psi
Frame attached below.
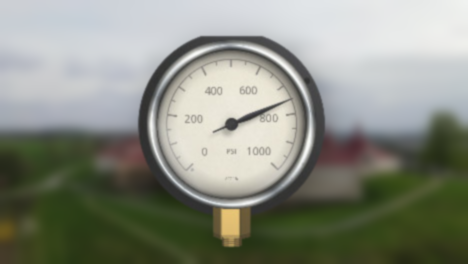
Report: 750 psi
